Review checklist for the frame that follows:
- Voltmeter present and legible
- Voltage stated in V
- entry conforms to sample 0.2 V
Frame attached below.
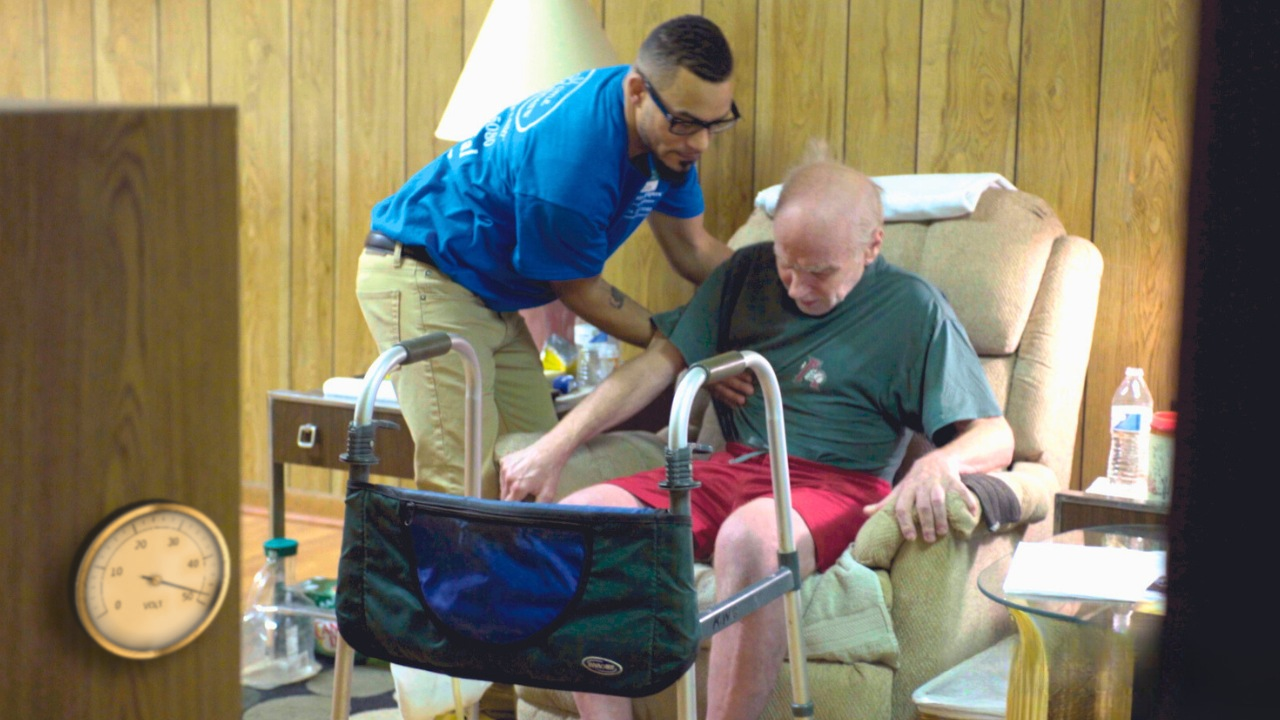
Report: 48 V
